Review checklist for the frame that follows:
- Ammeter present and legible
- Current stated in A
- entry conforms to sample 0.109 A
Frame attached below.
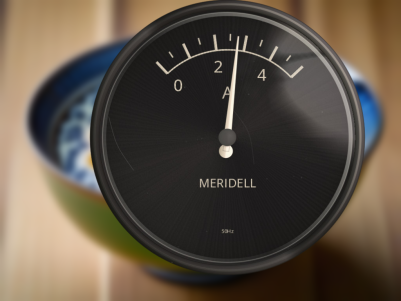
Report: 2.75 A
